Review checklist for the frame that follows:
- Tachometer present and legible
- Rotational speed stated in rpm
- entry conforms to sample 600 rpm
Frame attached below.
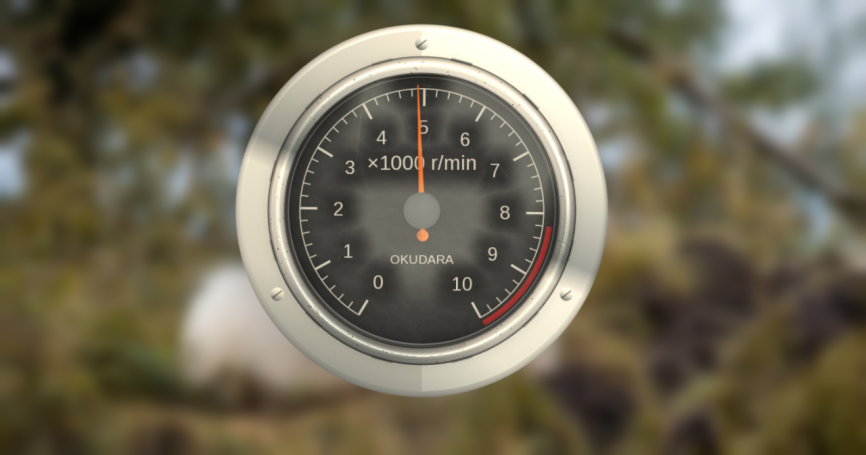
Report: 4900 rpm
